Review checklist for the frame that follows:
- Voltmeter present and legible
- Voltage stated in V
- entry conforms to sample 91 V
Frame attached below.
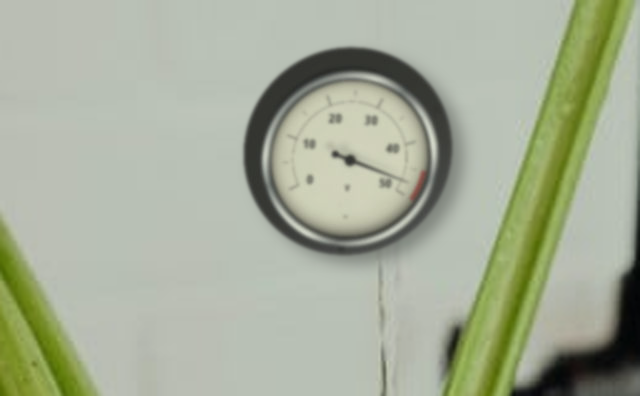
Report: 47.5 V
